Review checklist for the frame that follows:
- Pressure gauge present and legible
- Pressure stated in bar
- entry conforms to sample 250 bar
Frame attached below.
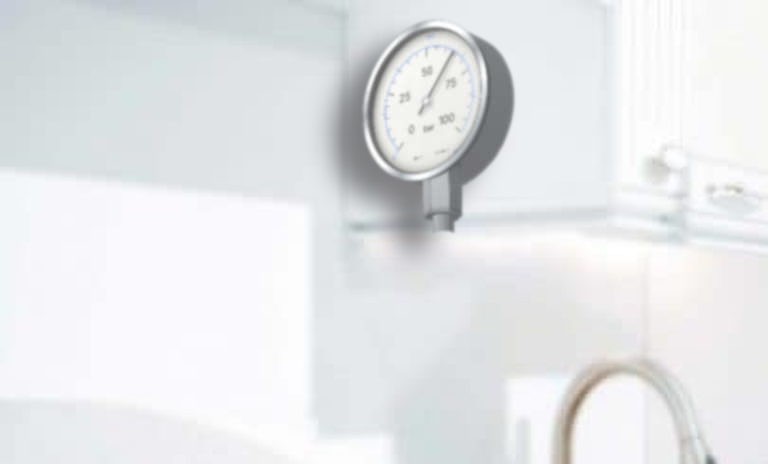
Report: 65 bar
